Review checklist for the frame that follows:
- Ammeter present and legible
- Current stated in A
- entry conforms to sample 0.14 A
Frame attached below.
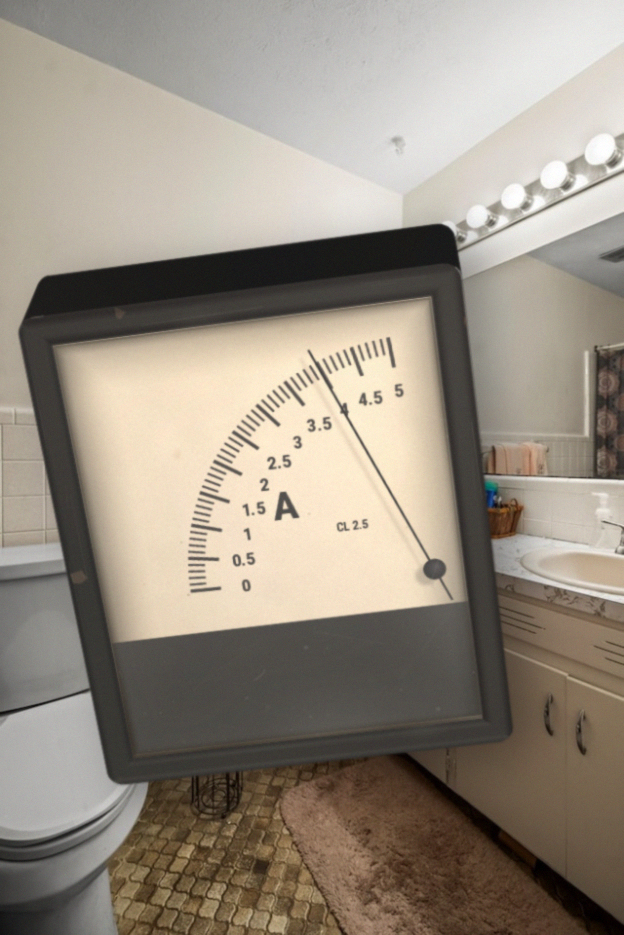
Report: 4 A
